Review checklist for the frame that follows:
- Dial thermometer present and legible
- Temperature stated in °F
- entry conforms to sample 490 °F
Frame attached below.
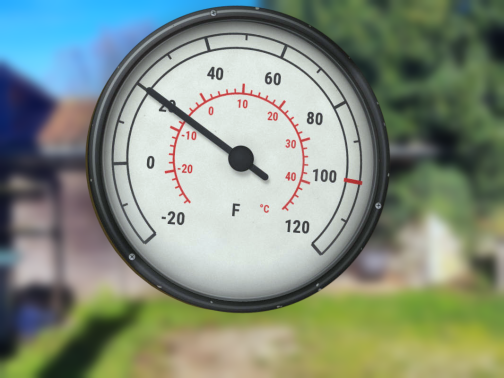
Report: 20 °F
